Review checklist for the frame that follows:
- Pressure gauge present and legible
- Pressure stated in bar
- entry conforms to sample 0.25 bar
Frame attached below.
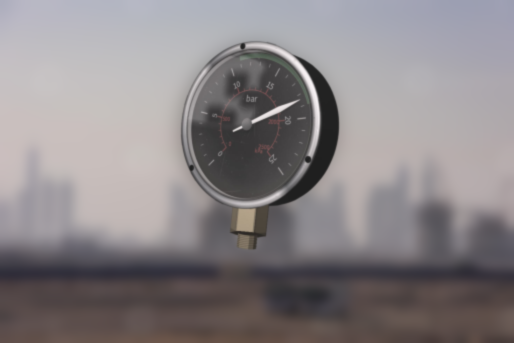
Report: 18.5 bar
